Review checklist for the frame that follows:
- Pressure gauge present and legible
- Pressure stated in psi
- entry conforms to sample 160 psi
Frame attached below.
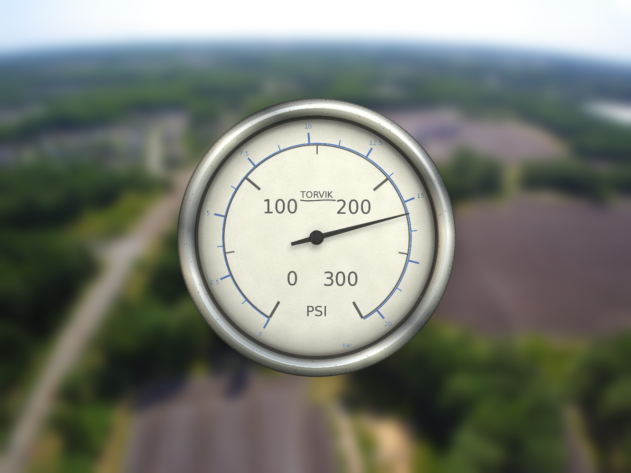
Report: 225 psi
